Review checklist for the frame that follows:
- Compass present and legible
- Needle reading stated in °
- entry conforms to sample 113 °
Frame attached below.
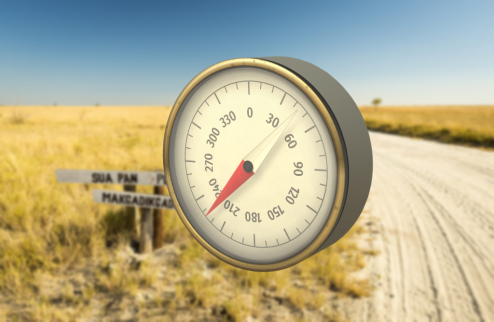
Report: 225 °
